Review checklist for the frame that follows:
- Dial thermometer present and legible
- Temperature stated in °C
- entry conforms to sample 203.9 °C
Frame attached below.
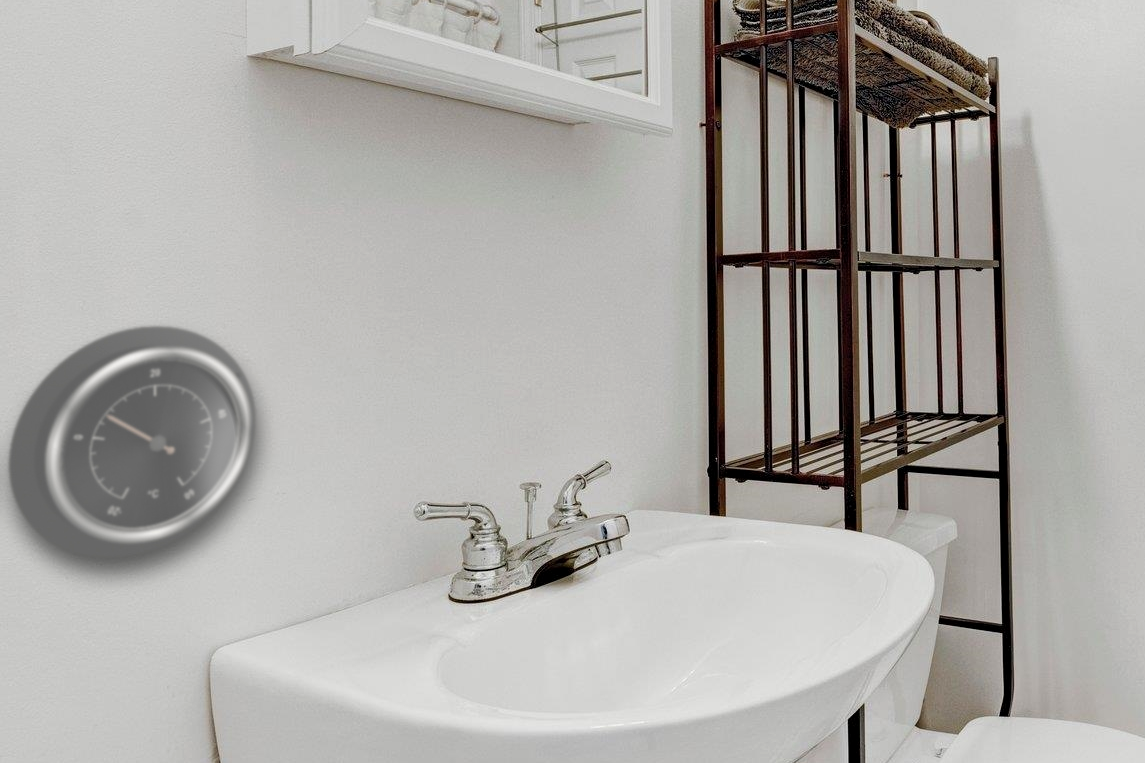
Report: 6 °C
